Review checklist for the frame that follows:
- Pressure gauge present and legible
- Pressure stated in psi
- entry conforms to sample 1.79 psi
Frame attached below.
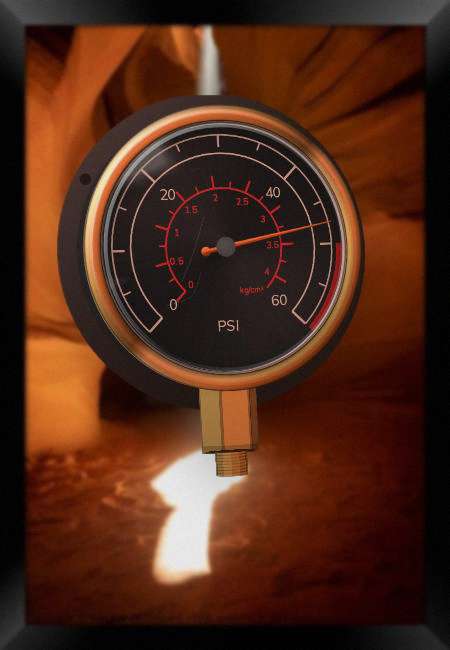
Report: 47.5 psi
